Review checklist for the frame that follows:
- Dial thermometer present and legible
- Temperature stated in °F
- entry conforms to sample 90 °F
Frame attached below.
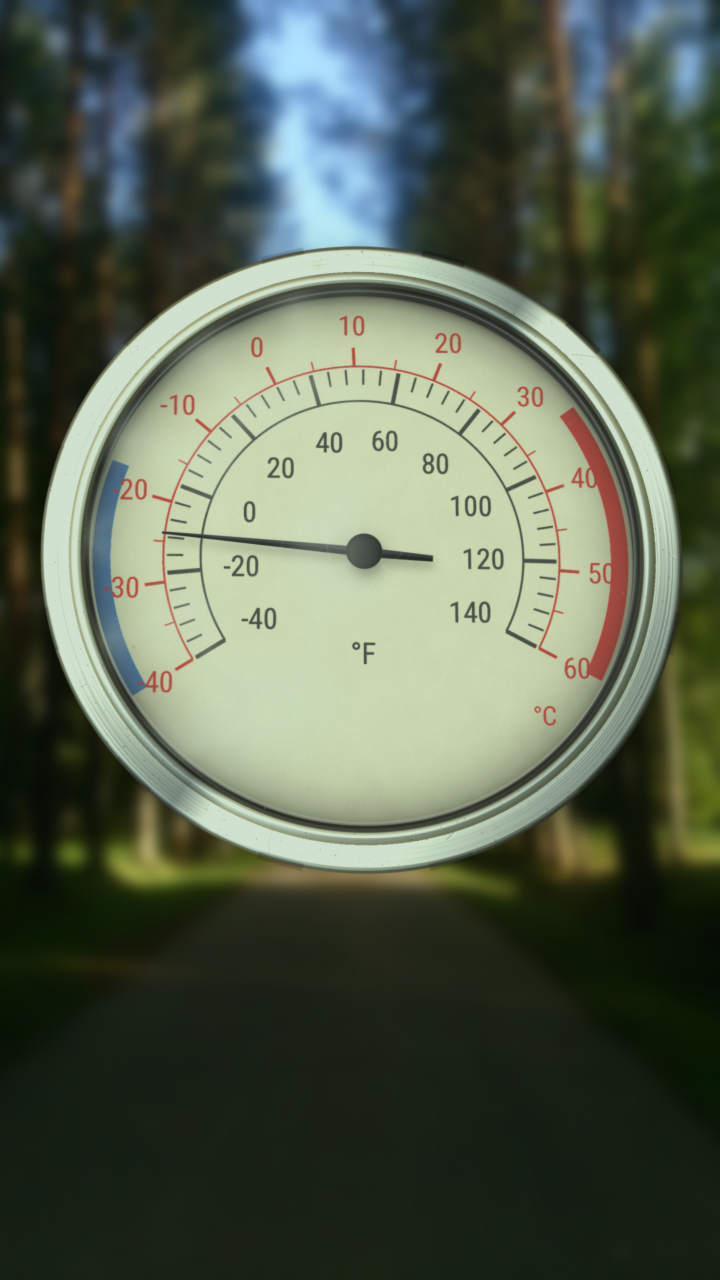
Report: -12 °F
